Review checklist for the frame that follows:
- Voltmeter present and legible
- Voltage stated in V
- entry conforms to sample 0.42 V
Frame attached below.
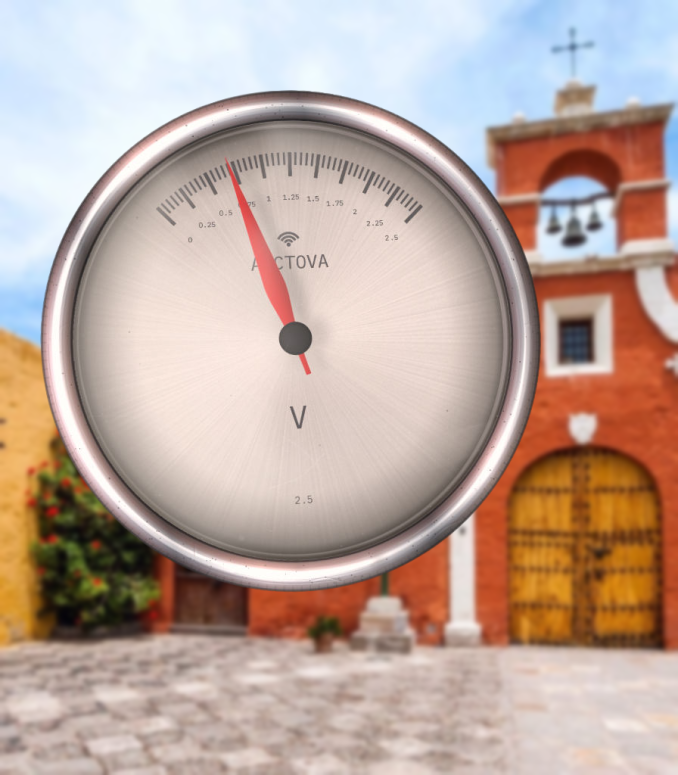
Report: 0.7 V
